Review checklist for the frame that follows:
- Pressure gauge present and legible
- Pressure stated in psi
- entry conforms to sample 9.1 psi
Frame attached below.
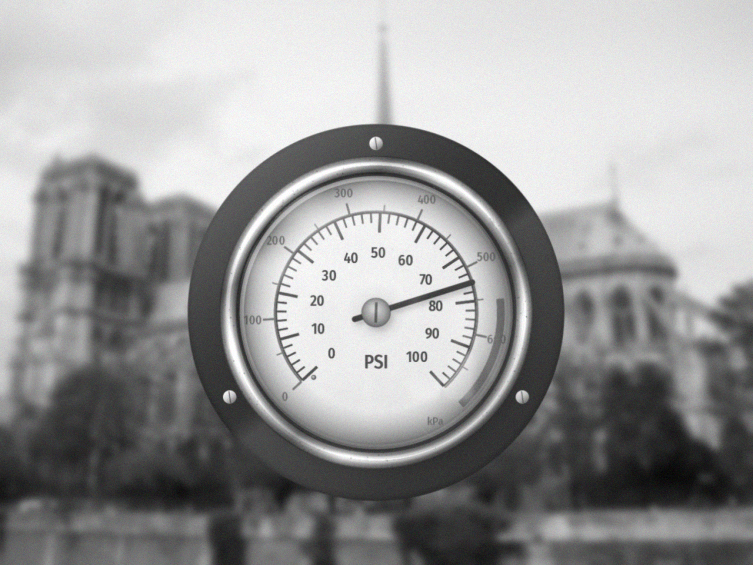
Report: 76 psi
